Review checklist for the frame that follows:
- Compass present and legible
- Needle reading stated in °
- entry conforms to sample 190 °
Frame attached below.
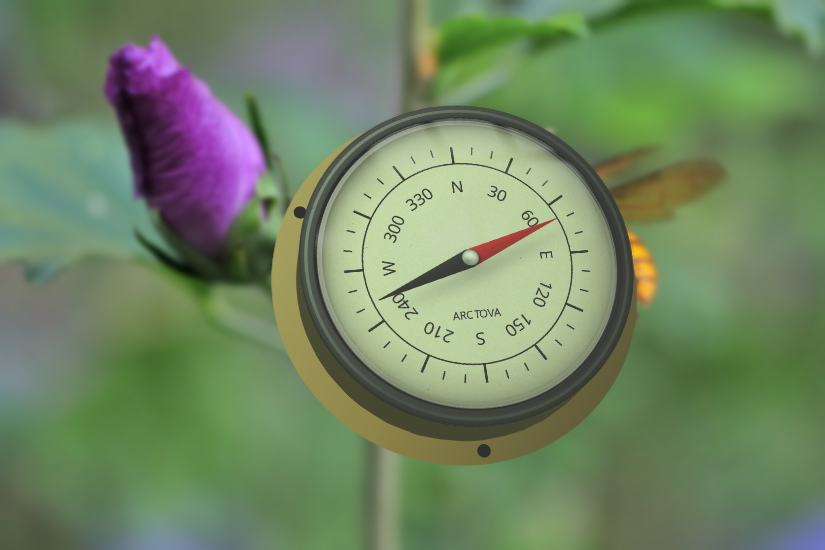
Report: 70 °
